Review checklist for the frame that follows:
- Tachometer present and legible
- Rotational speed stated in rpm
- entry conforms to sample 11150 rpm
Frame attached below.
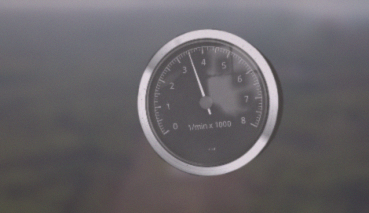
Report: 3500 rpm
